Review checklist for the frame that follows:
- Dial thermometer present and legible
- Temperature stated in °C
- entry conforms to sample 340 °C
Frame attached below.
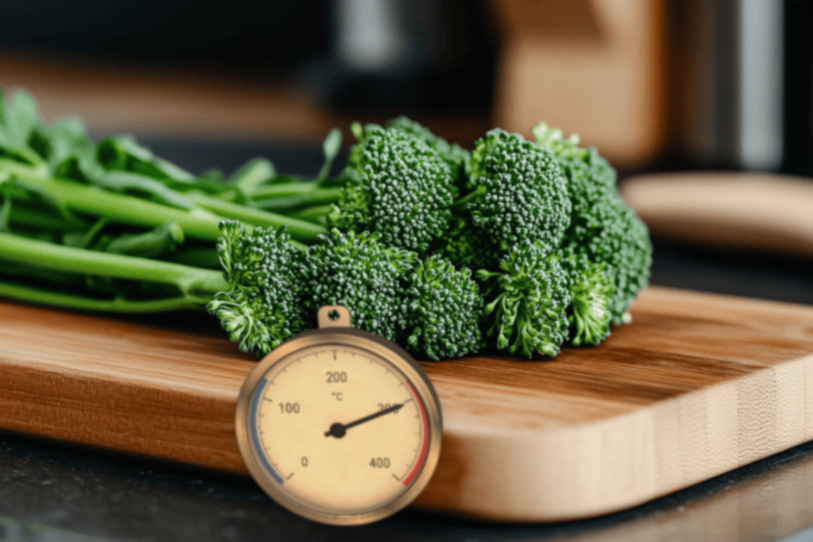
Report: 300 °C
